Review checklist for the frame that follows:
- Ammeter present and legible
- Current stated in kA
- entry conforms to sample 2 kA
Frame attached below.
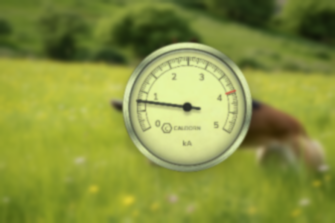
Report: 0.75 kA
